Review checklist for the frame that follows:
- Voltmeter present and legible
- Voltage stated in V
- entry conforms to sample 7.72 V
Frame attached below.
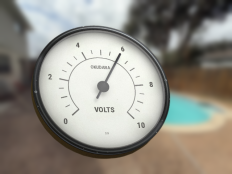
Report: 6 V
